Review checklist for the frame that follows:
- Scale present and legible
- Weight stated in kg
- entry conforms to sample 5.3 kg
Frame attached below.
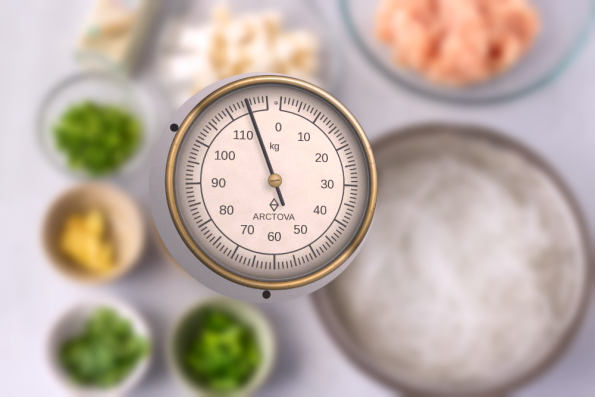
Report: 115 kg
